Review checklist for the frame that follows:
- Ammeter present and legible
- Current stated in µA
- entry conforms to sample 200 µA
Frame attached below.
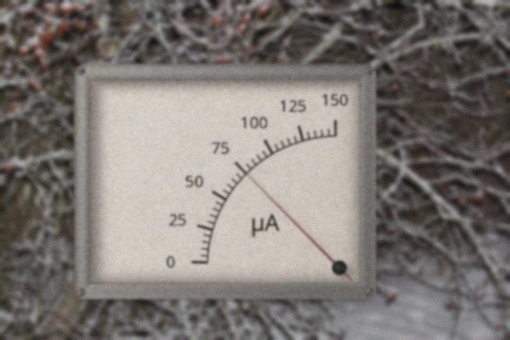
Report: 75 µA
